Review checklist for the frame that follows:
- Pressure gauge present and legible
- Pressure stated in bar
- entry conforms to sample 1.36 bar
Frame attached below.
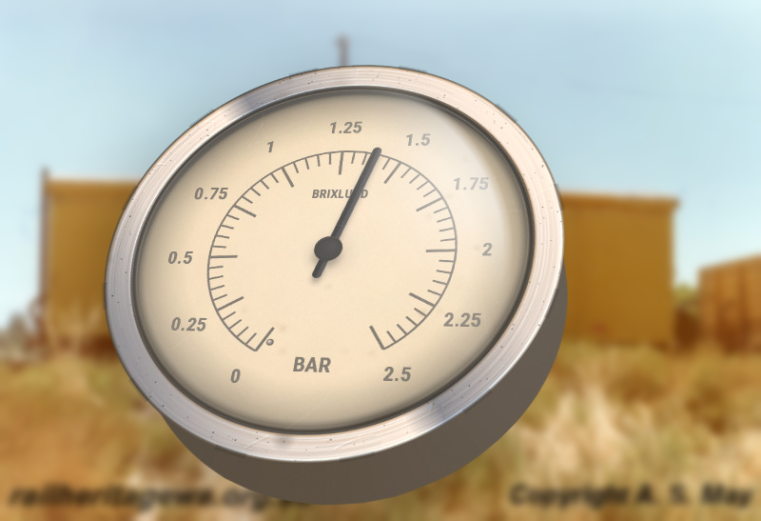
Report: 1.4 bar
